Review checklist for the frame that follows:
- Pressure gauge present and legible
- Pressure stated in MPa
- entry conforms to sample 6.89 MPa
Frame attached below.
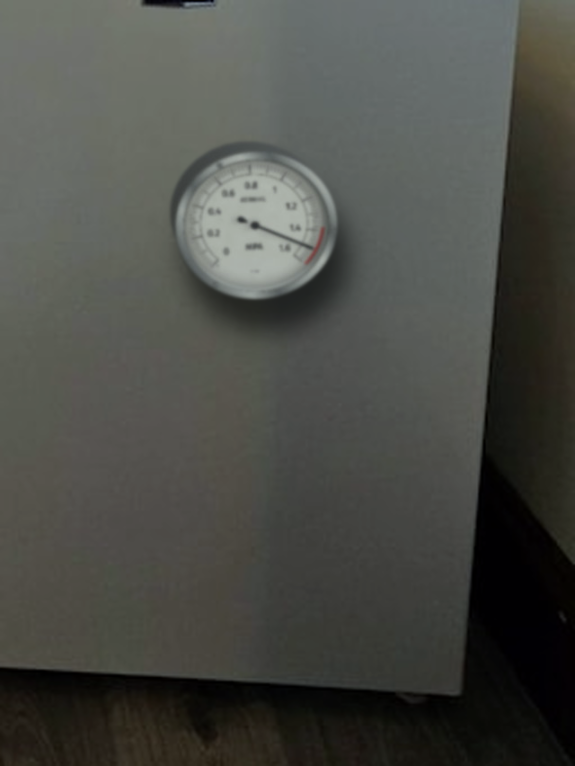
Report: 1.5 MPa
